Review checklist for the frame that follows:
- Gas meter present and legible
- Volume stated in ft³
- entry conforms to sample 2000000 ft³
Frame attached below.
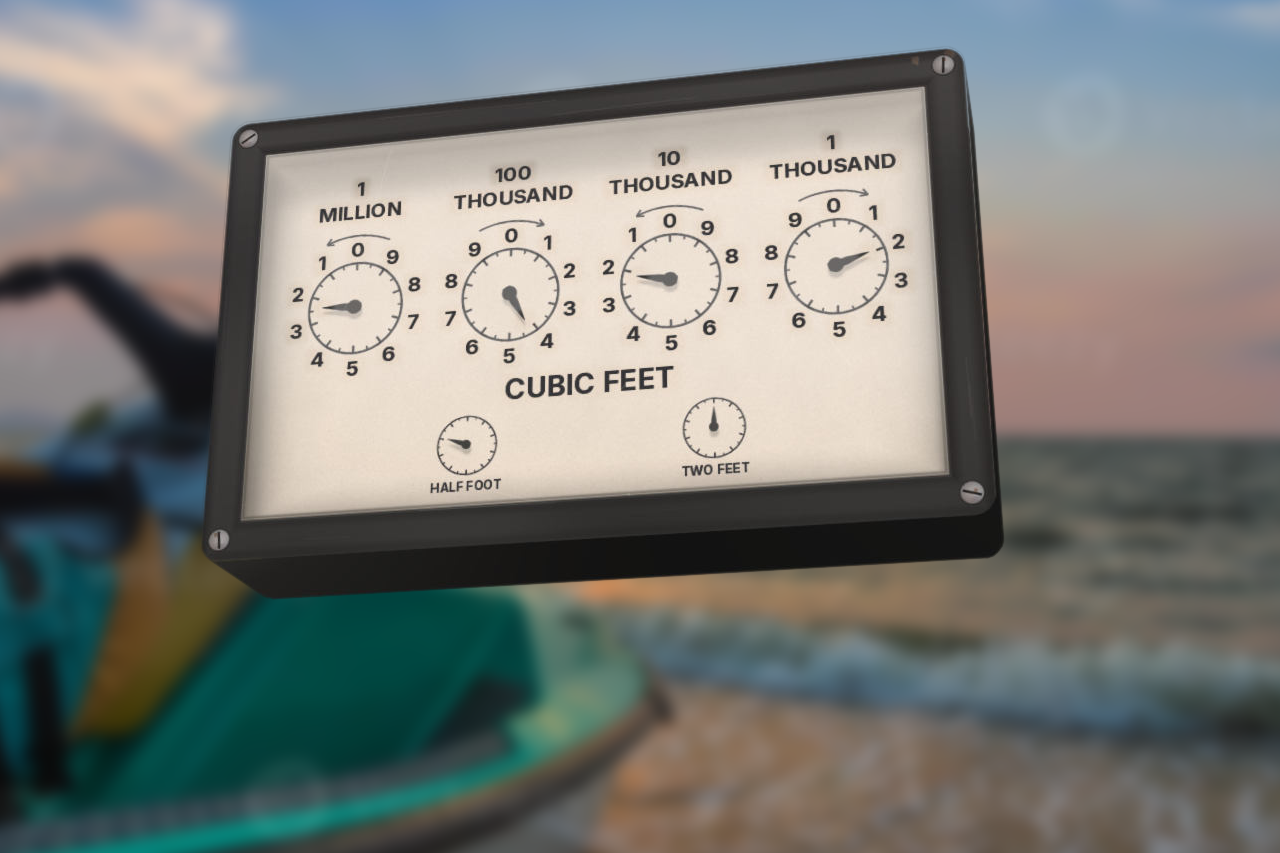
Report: 242200 ft³
